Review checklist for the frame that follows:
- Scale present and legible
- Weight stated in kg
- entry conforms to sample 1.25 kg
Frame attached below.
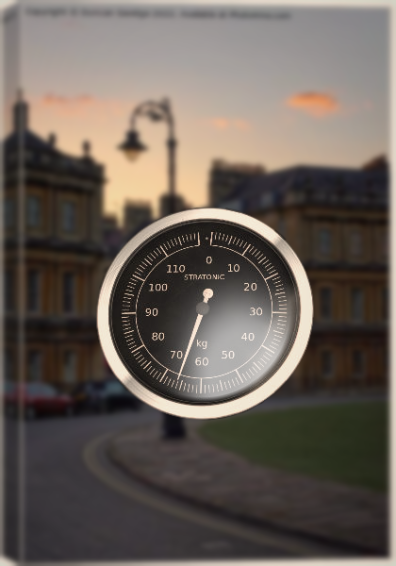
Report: 66 kg
